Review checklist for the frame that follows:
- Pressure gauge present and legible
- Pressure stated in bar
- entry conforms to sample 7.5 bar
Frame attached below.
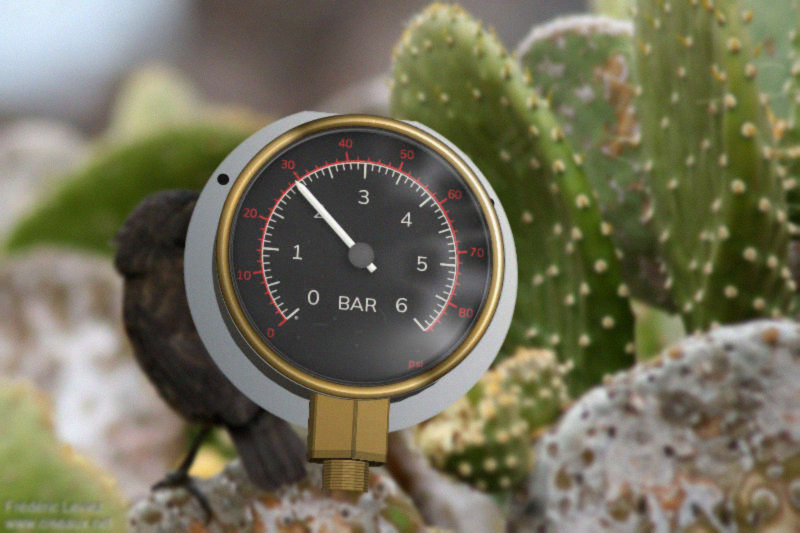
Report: 2 bar
